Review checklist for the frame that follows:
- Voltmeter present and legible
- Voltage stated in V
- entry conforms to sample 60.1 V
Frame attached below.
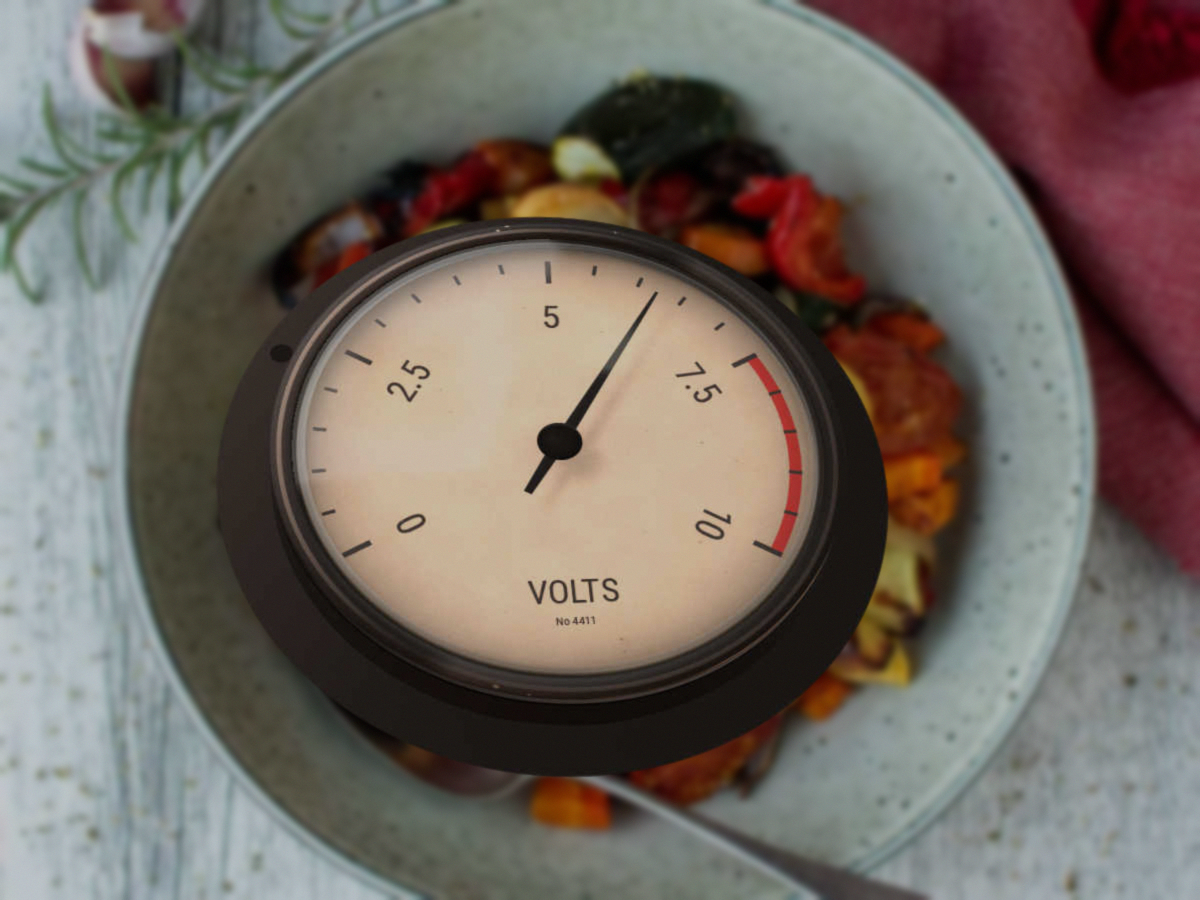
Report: 6.25 V
